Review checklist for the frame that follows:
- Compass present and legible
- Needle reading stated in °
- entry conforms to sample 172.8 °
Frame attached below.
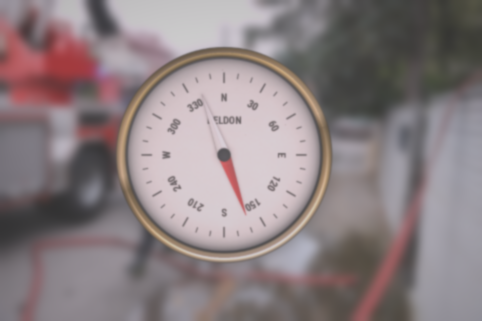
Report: 160 °
